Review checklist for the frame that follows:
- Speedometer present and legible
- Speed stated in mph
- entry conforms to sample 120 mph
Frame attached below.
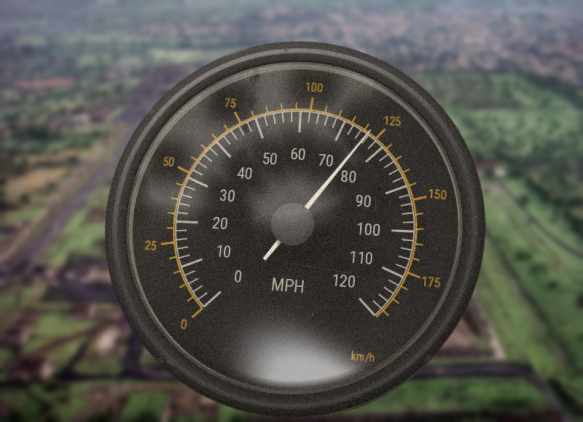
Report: 76 mph
